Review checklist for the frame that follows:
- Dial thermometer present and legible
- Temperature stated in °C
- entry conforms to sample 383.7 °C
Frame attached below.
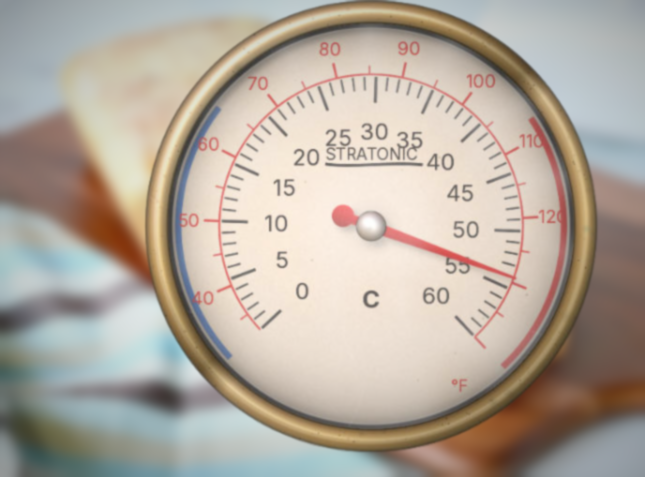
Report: 54 °C
